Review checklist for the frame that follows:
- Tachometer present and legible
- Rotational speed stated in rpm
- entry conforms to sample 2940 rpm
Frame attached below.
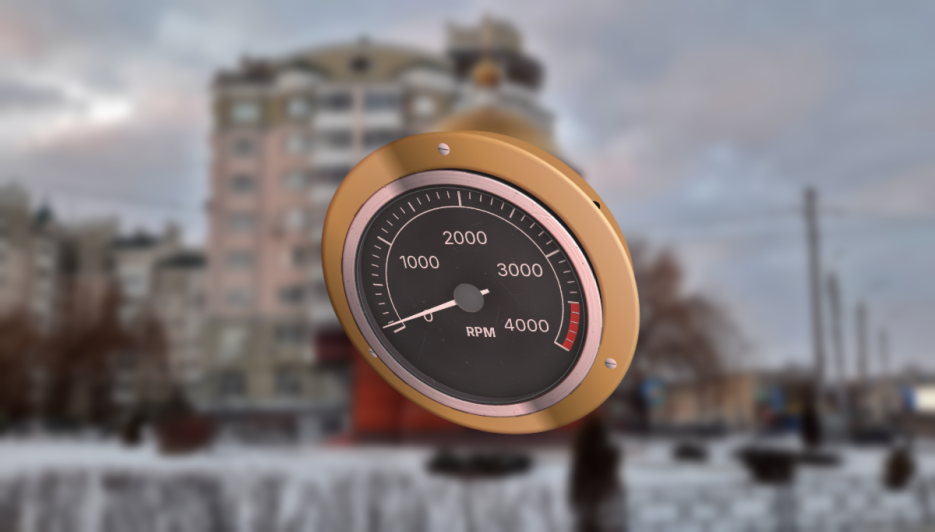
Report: 100 rpm
